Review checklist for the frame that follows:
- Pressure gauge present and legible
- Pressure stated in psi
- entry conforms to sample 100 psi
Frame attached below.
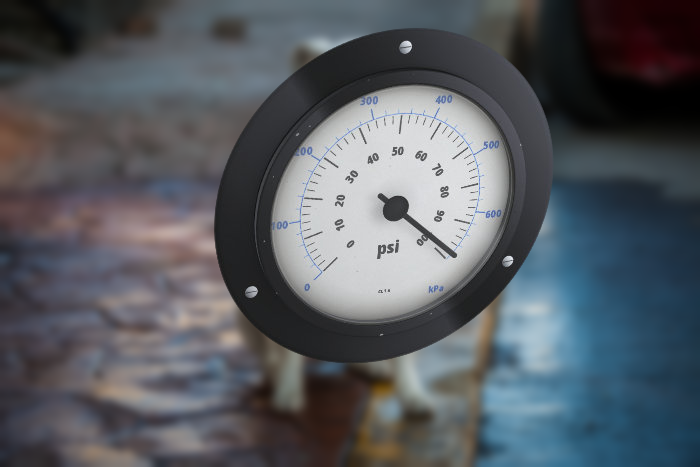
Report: 98 psi
